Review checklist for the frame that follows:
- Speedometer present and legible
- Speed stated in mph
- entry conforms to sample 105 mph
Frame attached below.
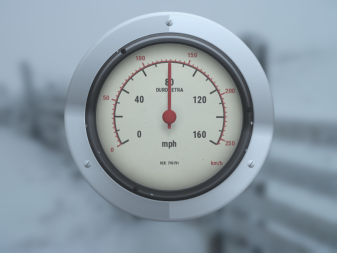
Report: 80 mph
